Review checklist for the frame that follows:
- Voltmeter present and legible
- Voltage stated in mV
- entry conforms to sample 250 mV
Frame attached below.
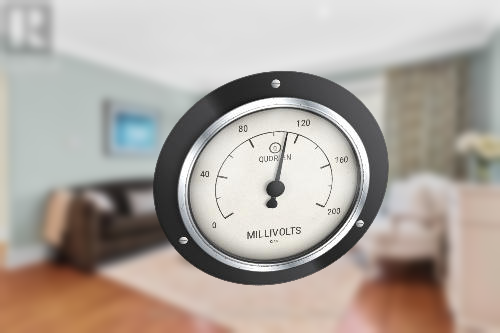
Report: 110 mV
